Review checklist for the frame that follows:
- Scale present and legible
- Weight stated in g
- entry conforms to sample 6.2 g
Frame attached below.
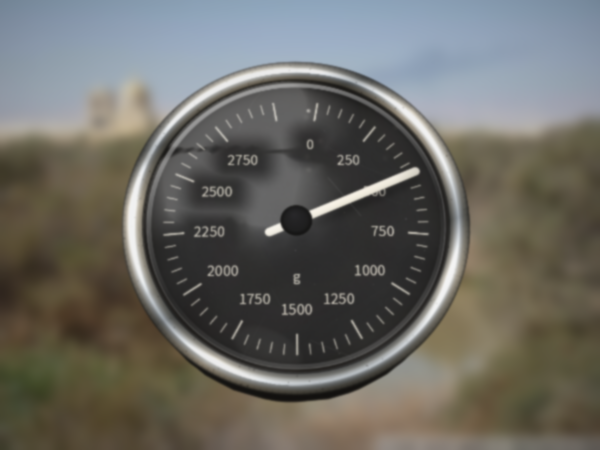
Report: 500 g
